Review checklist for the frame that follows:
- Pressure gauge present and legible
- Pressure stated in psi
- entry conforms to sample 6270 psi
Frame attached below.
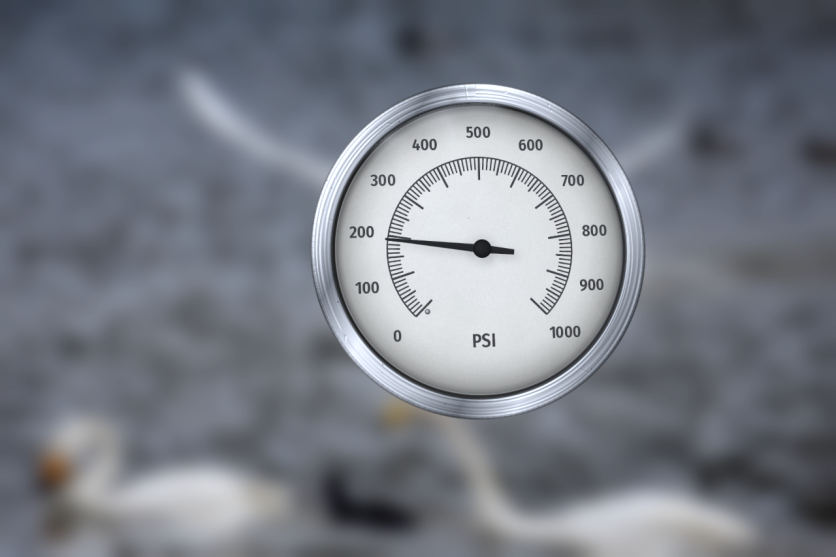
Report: 190 psi
